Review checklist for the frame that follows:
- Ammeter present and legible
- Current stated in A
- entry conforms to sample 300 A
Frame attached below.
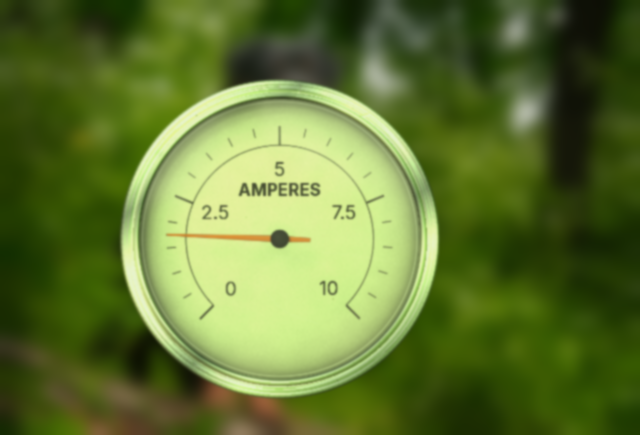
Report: 1.75 A
